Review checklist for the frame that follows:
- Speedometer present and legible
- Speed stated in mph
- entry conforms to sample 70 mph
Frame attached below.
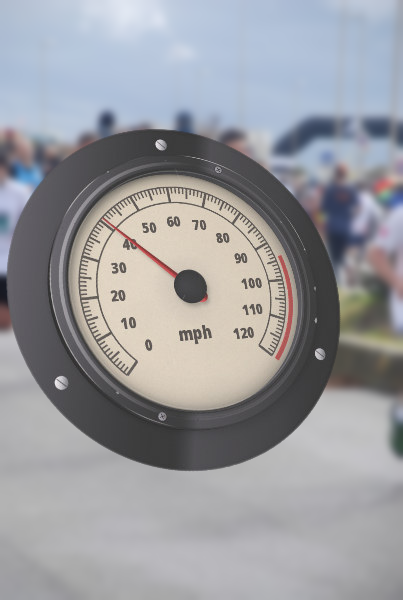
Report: 40 mph
